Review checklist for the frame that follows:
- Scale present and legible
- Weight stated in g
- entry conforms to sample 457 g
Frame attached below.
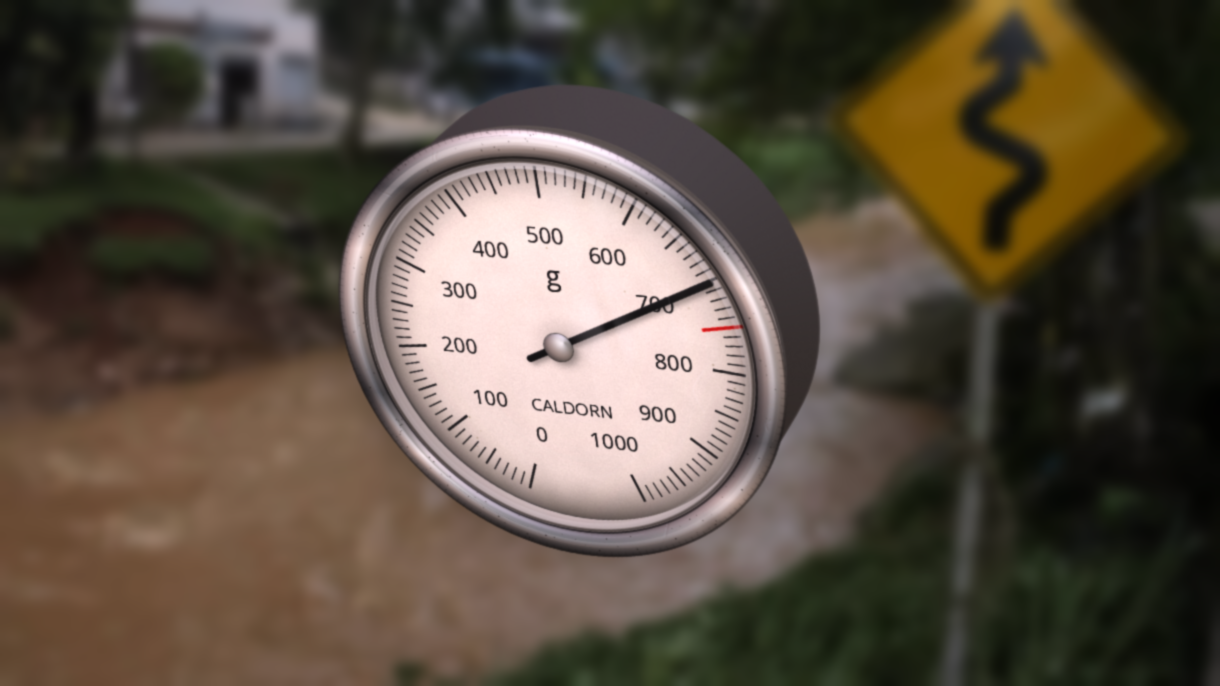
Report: 700 g
